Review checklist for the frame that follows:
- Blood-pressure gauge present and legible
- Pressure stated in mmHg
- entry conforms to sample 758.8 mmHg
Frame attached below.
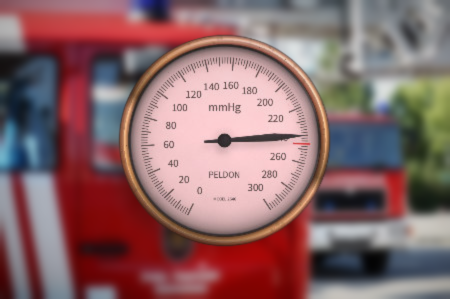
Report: 240 mmHg
